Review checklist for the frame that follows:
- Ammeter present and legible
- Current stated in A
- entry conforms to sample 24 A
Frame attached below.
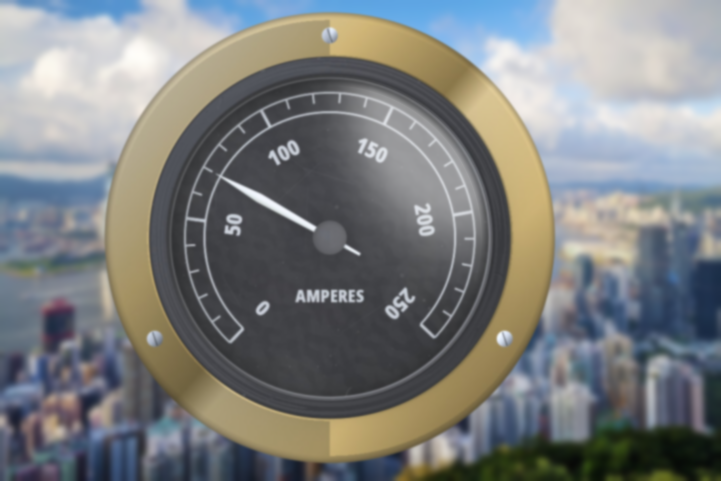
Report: 70 A
